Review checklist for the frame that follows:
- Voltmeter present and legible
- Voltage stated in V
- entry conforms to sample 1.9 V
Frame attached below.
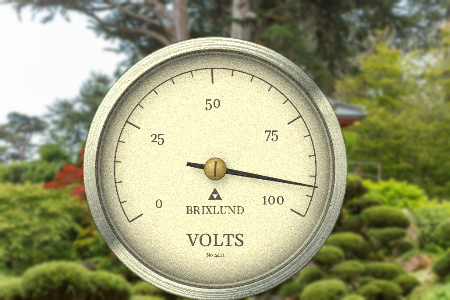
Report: 92.5 V
